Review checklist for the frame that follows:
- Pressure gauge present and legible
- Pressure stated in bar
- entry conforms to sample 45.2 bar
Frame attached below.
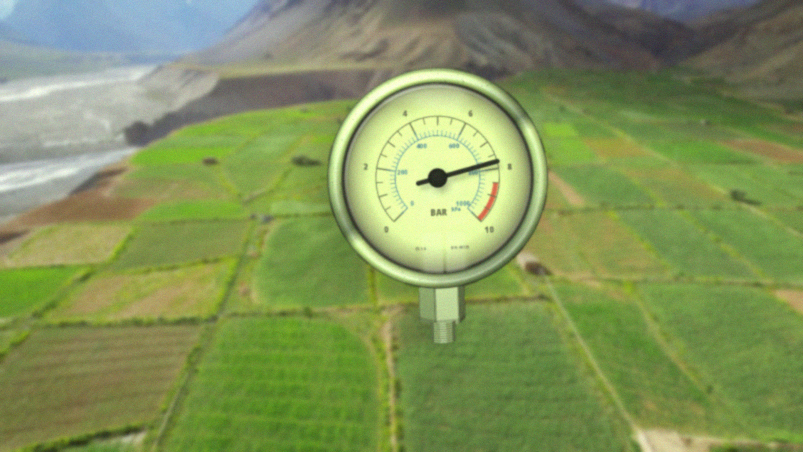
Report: 7.75 bar
